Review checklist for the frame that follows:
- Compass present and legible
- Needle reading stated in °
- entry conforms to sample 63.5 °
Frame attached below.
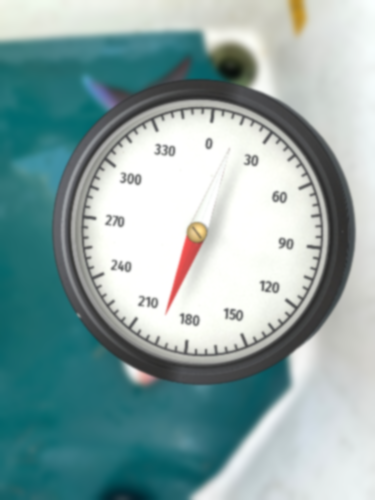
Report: 195 °
